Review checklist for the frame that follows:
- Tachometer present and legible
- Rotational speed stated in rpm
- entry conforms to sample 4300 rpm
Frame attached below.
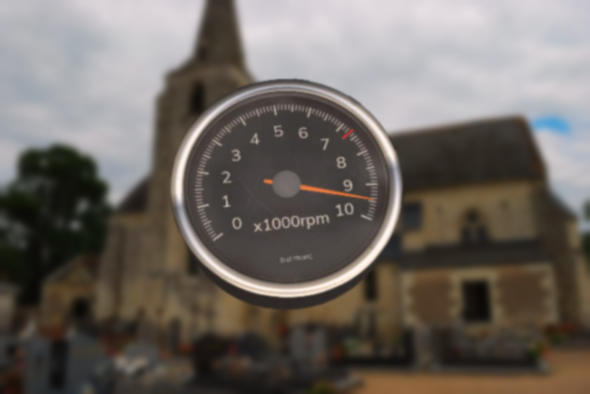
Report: 9500 rpm
